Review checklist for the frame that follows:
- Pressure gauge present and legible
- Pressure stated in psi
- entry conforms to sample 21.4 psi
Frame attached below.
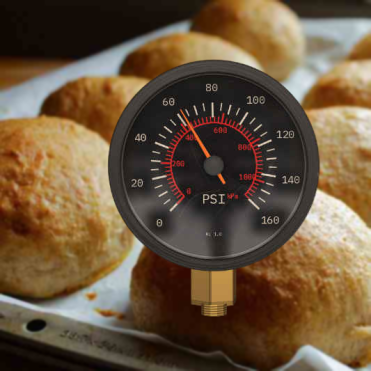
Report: 62.5 psi
